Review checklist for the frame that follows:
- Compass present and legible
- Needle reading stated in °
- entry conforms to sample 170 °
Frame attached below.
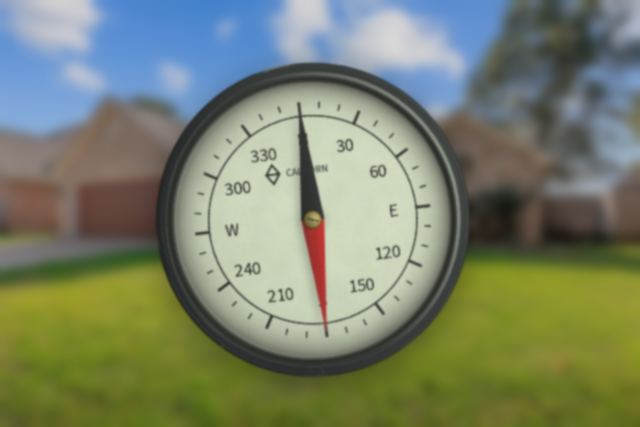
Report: 180 °
